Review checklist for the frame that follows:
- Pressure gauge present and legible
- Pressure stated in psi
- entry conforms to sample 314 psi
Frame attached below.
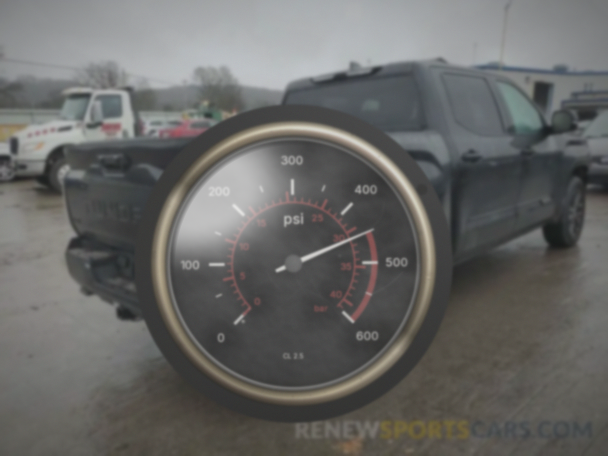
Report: 450 psi
